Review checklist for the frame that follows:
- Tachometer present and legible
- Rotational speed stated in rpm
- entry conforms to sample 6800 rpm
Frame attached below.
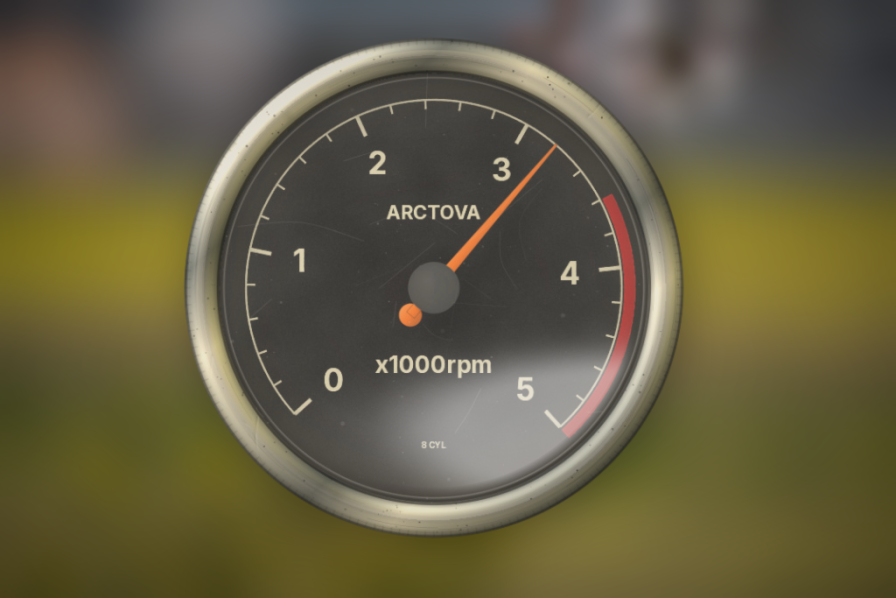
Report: 3200 rpm
